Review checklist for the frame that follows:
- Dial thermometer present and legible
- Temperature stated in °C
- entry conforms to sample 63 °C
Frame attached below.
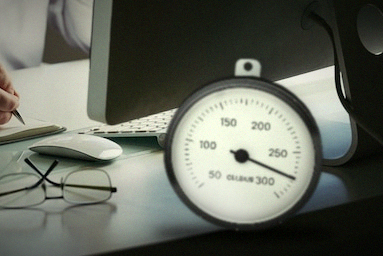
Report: 275 °C
